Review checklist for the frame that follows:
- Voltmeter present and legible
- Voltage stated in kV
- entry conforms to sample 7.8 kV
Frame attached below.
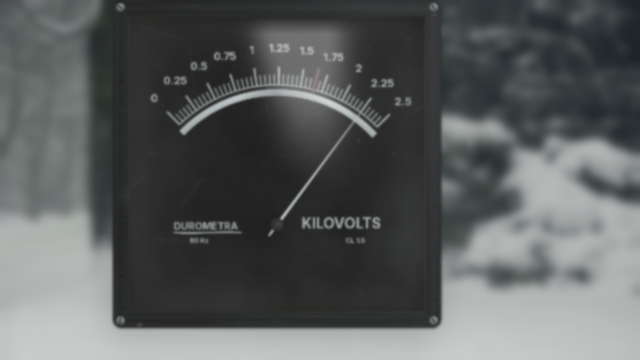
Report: 2.25 kV
